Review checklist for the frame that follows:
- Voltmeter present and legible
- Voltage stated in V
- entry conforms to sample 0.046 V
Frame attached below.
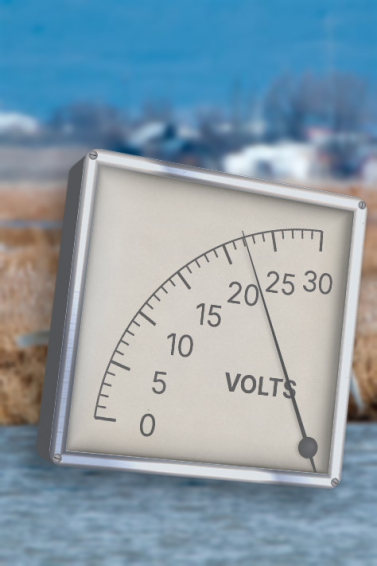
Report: 22 V
